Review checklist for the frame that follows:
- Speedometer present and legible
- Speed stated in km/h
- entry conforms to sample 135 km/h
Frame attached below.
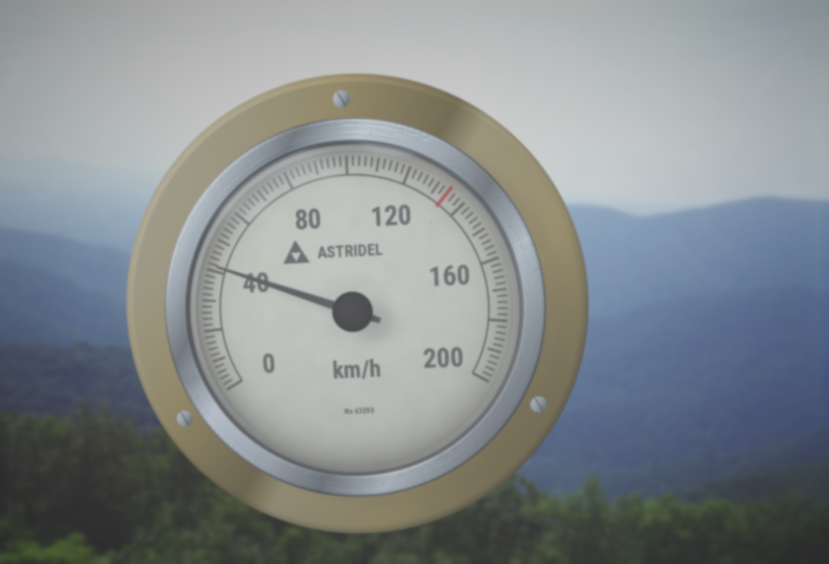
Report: 42 km/h
